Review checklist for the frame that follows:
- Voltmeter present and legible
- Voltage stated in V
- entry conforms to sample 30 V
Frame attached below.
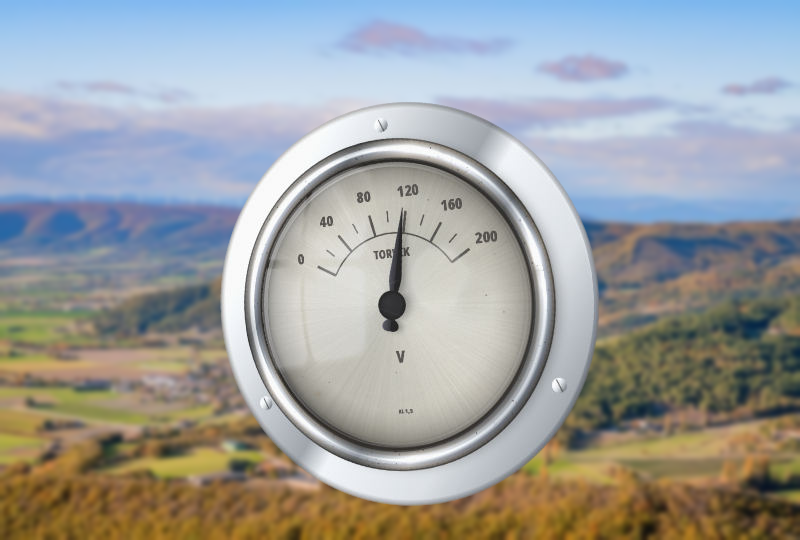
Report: 120 V
